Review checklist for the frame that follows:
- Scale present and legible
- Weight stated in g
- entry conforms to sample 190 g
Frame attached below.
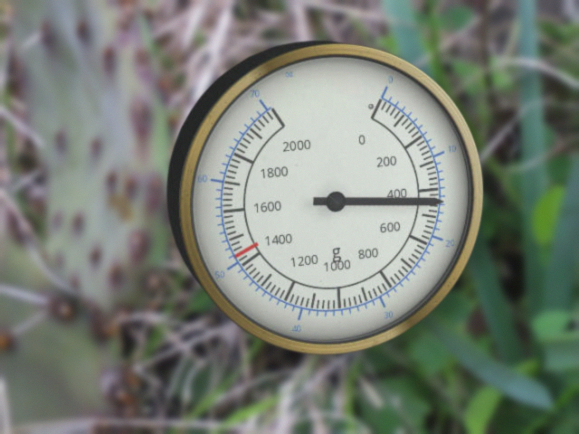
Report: 440 g
